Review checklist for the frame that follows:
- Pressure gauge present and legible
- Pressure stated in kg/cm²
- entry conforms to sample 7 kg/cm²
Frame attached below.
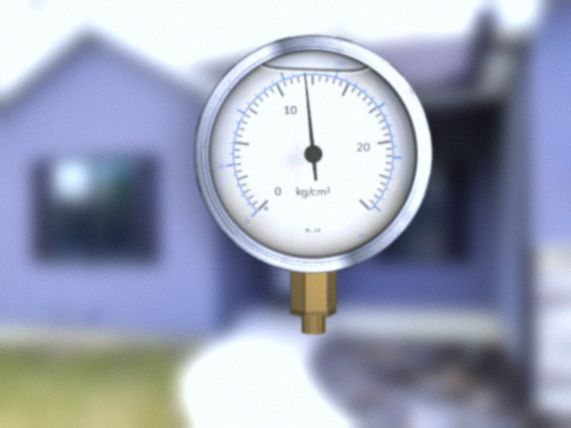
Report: 12 kg/cm²
